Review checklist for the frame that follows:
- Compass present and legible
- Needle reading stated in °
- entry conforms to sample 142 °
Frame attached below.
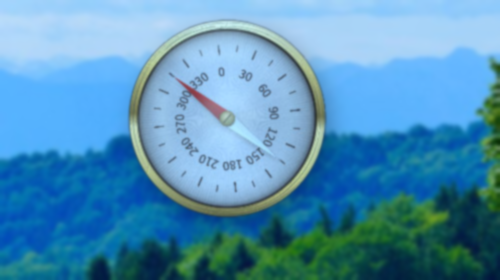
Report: 315 °
